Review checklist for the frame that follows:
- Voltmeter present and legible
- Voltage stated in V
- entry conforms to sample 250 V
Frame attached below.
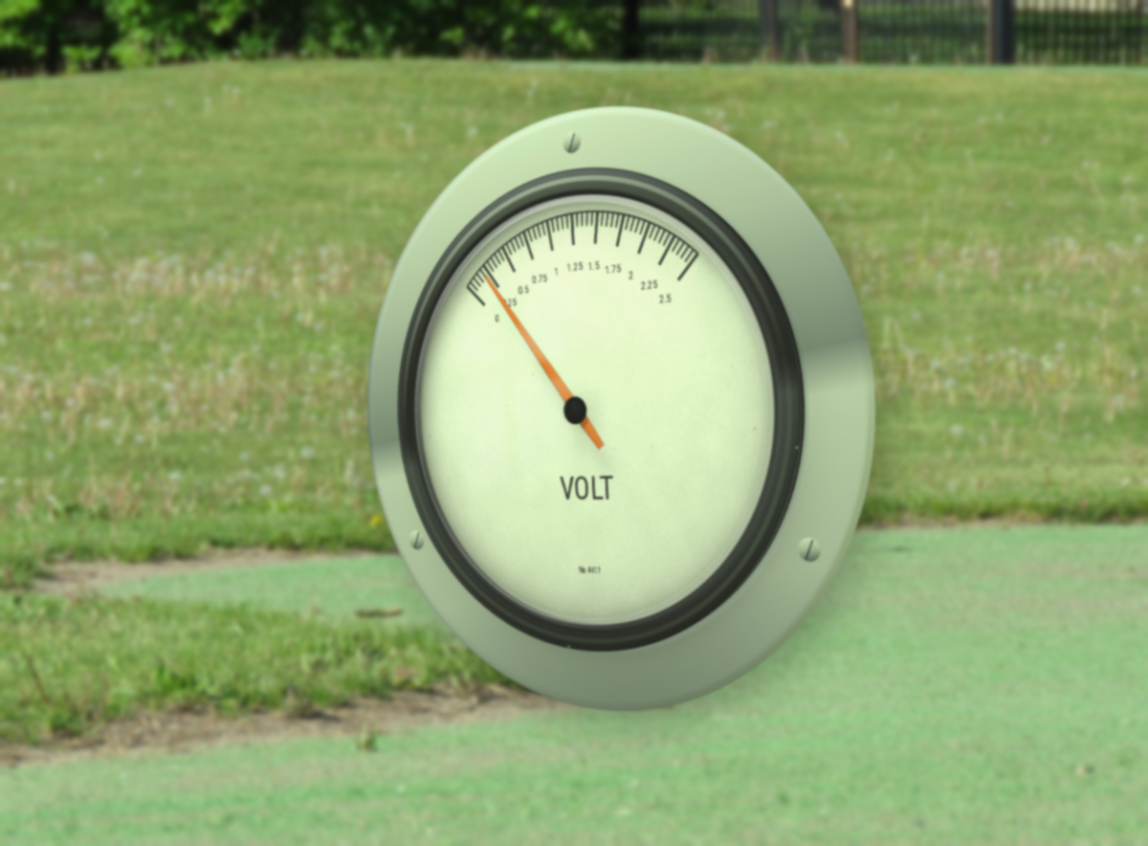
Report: 0.25 V
